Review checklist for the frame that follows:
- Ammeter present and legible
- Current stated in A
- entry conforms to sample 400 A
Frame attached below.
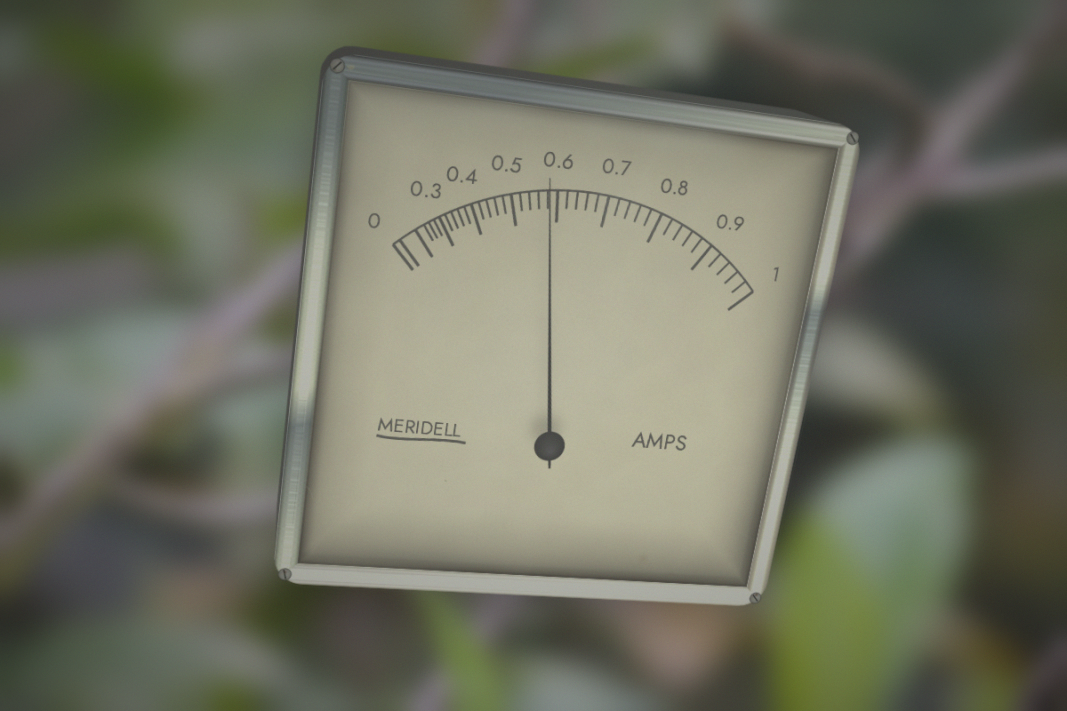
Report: 0.58 A
